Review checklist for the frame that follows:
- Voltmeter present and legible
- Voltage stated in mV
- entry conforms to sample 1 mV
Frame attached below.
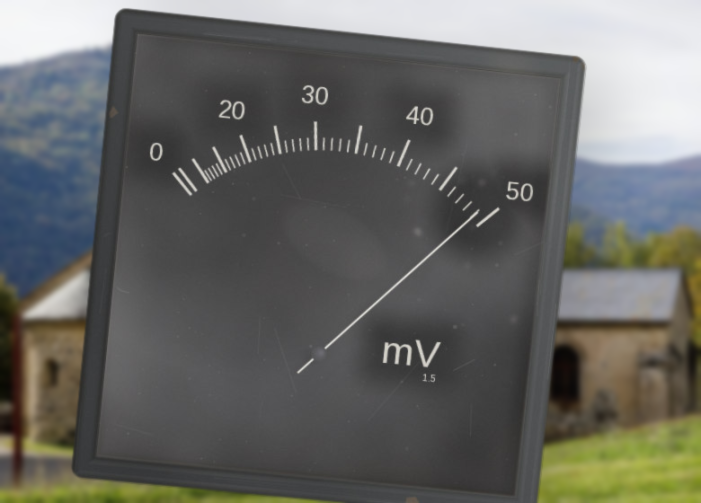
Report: 49 mV
